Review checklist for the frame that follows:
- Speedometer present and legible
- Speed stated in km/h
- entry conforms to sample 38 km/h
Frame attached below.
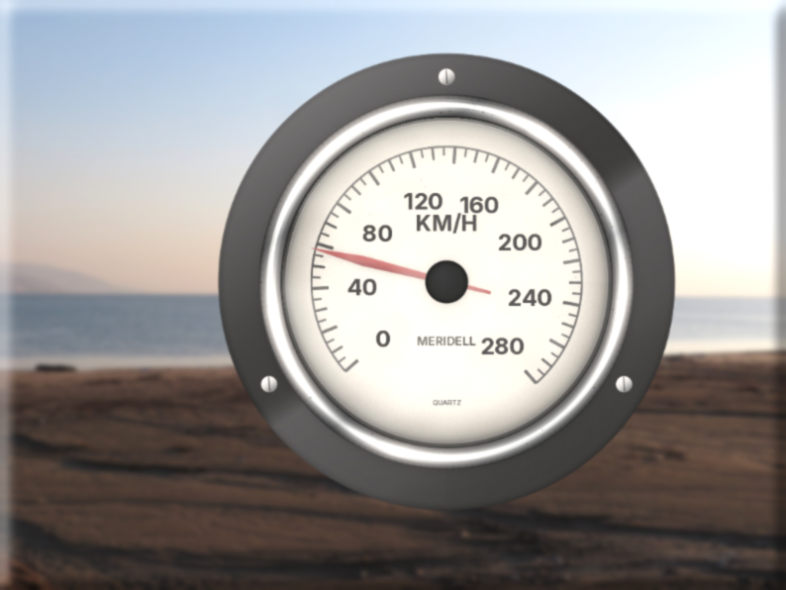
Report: 57.5 km/h
